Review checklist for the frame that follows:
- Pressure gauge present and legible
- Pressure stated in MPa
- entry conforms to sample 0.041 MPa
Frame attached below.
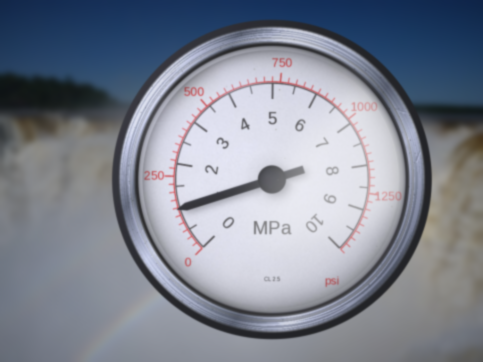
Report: 1 MPa
